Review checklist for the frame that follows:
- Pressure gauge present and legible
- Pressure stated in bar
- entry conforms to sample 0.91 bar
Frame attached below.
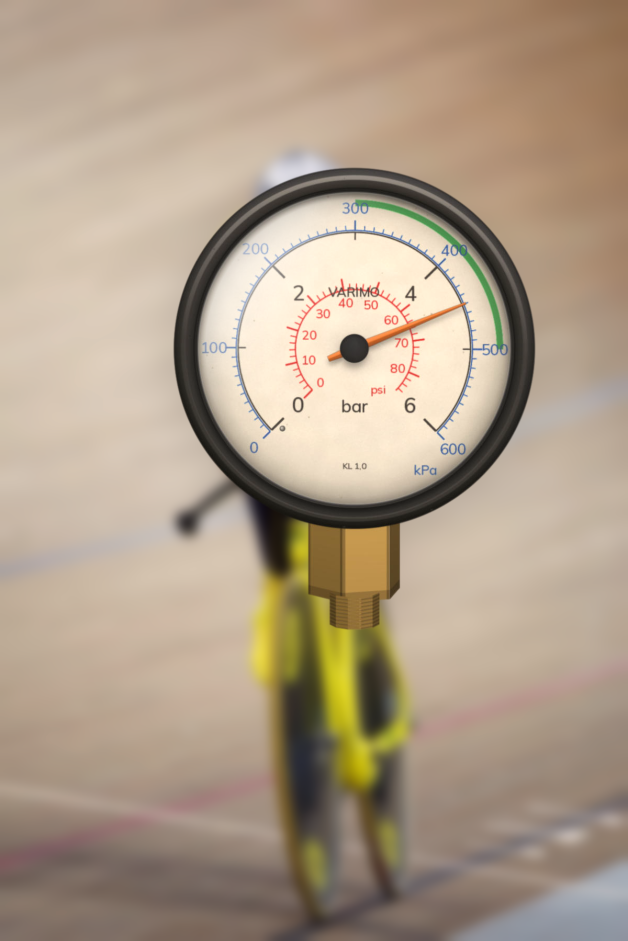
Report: 4.5 bar
